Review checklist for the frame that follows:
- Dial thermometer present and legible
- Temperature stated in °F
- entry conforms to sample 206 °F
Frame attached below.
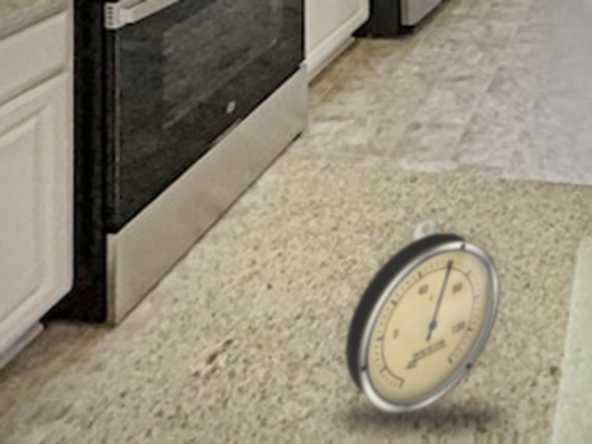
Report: 60 °F
